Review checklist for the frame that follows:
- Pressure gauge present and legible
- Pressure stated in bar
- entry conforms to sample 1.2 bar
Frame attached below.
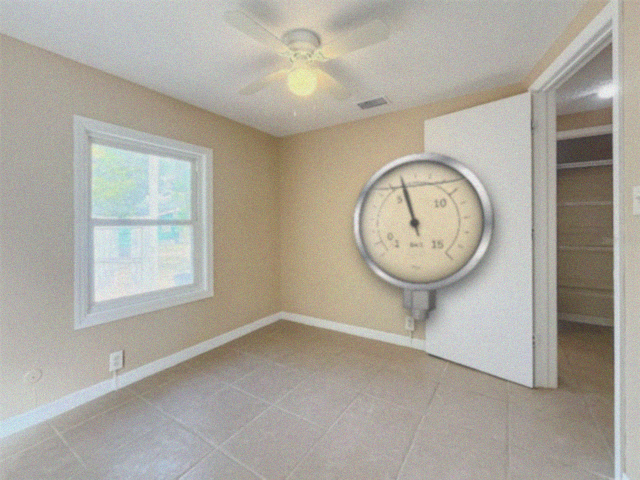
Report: 6 bar
